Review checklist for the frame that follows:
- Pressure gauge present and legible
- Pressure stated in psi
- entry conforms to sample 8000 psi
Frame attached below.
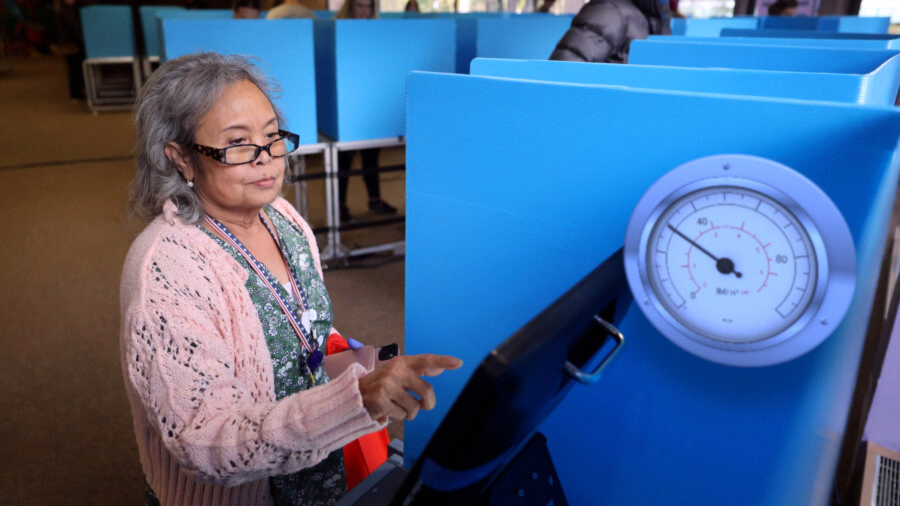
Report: 30 psi
